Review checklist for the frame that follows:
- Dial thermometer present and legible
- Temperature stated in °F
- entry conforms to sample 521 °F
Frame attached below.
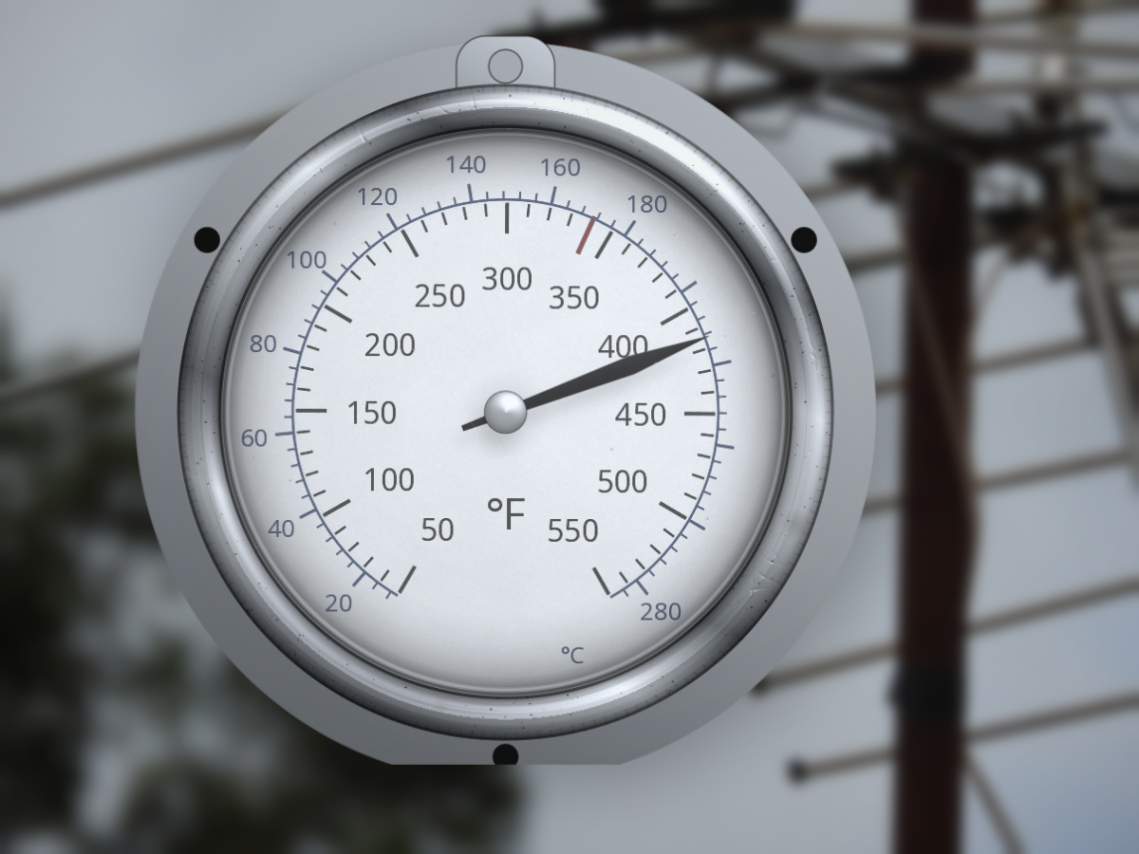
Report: 415 °F
